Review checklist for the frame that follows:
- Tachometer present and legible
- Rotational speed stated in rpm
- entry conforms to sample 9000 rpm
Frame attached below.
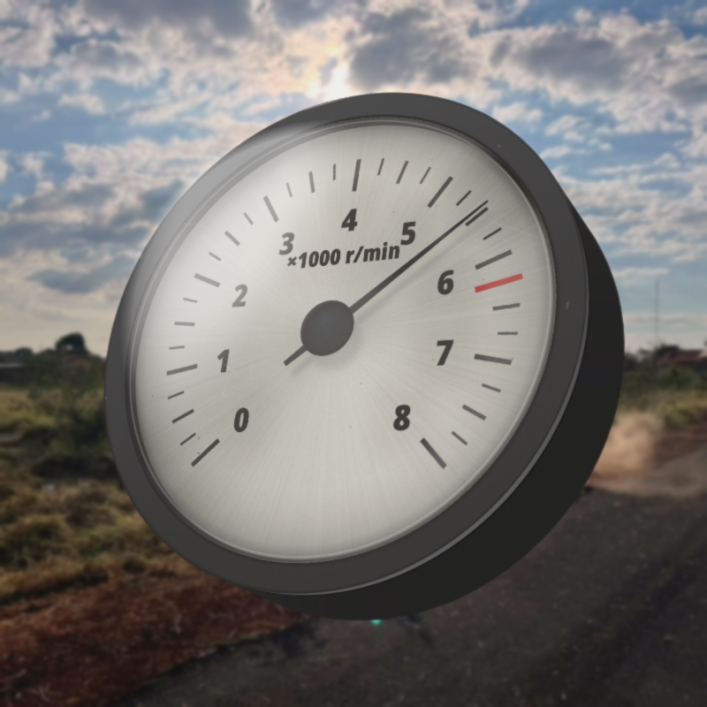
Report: 5500 rpm
